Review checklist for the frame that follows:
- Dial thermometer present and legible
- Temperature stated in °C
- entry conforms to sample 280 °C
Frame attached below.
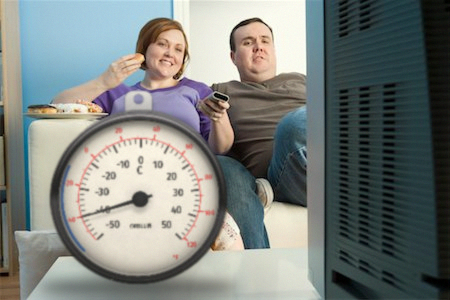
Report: -40 °C
